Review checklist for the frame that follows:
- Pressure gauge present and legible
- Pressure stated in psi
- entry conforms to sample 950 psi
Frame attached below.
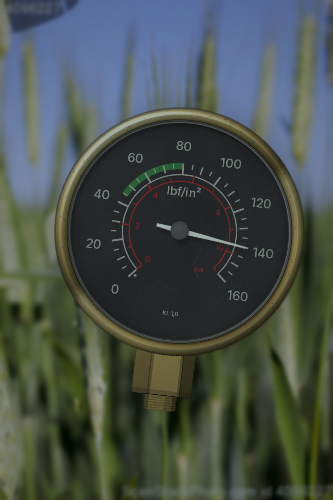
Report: 140 psi
